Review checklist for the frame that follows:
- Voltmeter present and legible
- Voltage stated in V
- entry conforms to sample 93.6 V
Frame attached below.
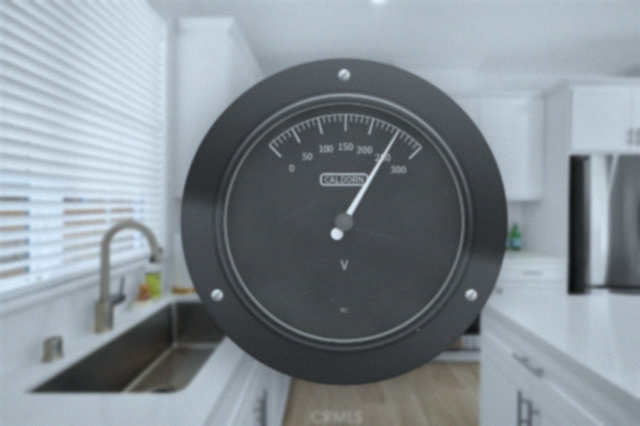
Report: 250 V
